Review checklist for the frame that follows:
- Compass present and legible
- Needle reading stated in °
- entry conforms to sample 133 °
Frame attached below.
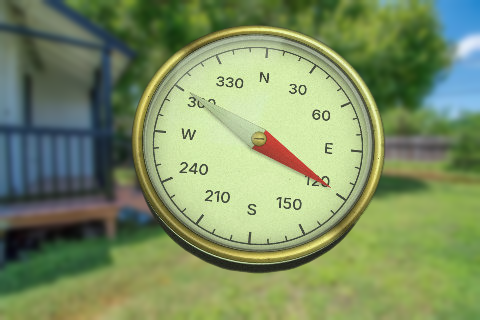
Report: 120 °
